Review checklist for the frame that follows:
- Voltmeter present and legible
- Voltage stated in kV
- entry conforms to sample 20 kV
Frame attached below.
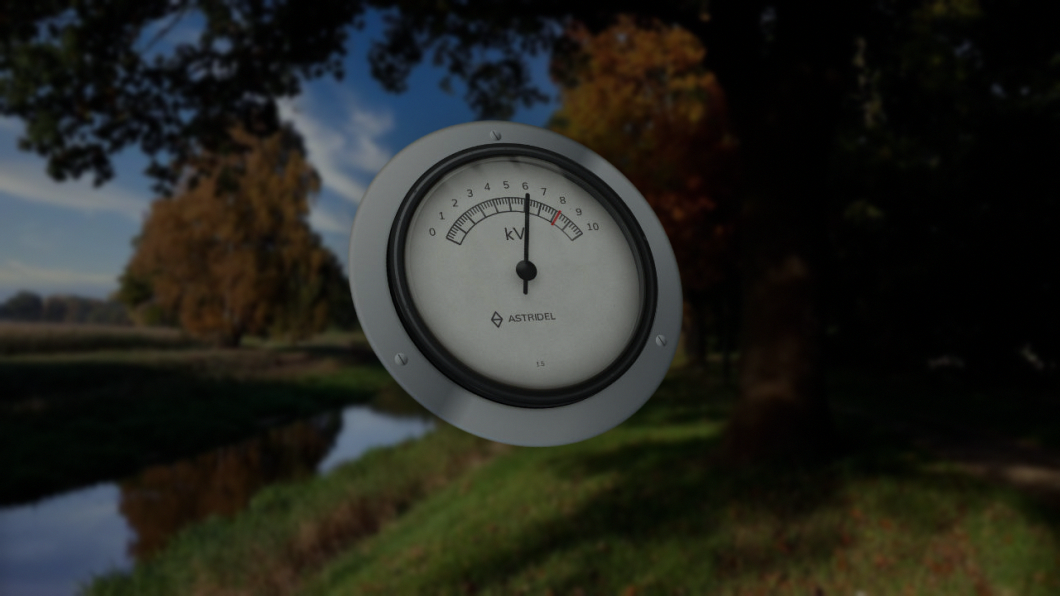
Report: 6 kV
